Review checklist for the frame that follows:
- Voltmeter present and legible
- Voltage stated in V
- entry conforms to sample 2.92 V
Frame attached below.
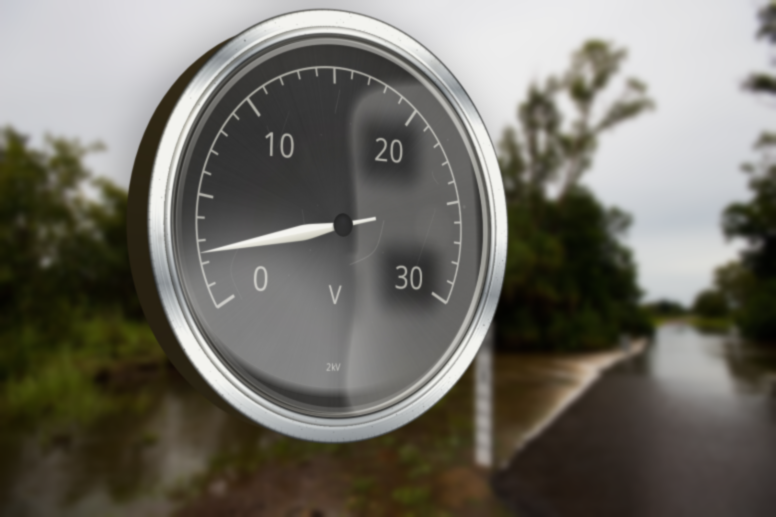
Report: 2.5 V
